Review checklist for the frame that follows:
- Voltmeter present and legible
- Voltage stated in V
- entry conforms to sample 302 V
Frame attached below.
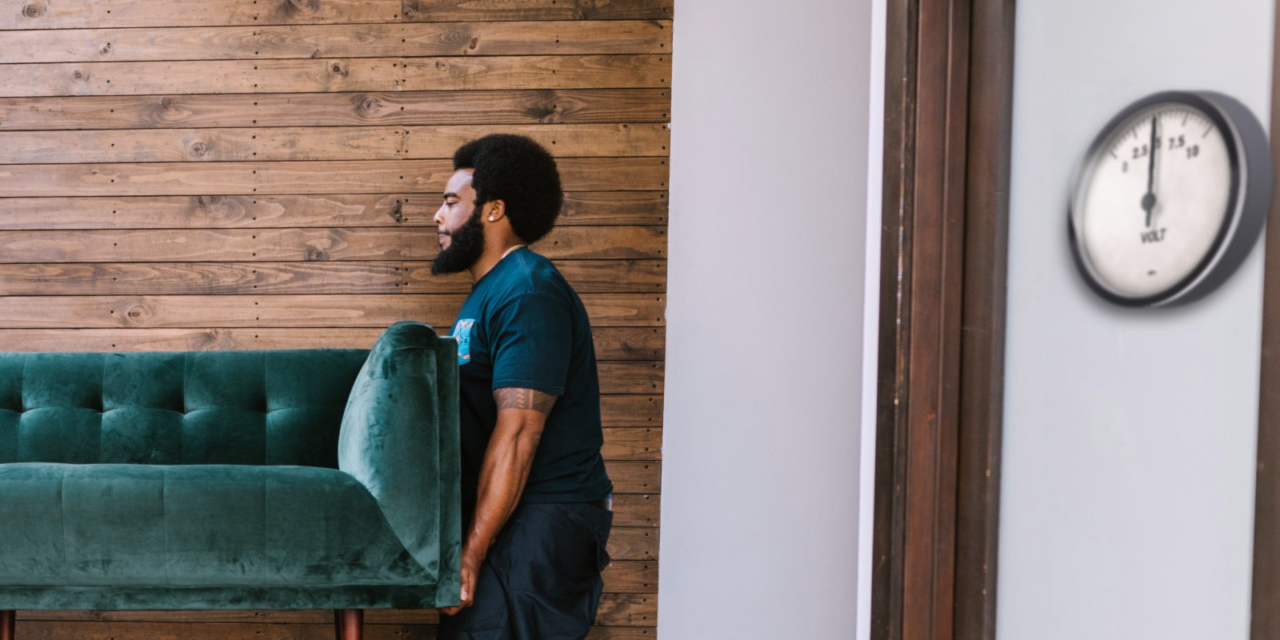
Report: 5 V
